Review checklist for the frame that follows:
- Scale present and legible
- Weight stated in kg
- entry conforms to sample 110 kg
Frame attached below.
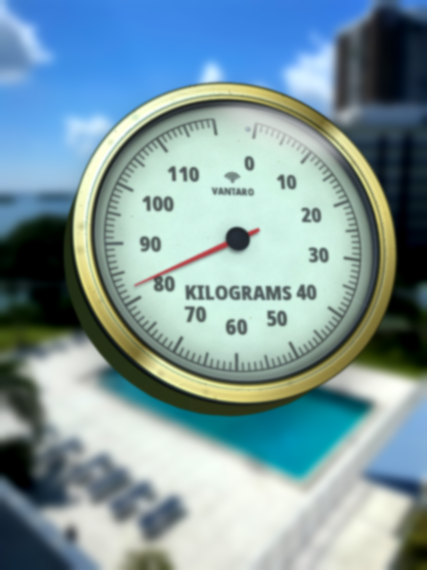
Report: 82 kg
